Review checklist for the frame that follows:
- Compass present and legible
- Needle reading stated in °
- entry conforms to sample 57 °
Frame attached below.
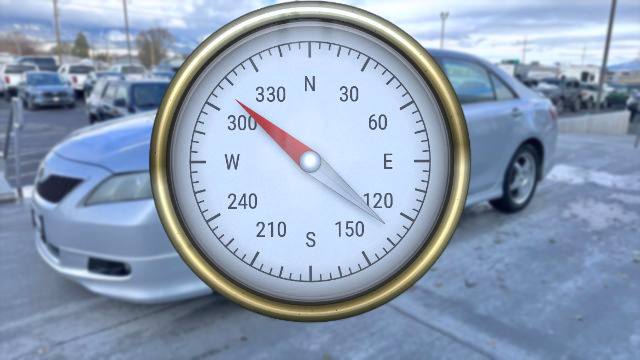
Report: 310 °
